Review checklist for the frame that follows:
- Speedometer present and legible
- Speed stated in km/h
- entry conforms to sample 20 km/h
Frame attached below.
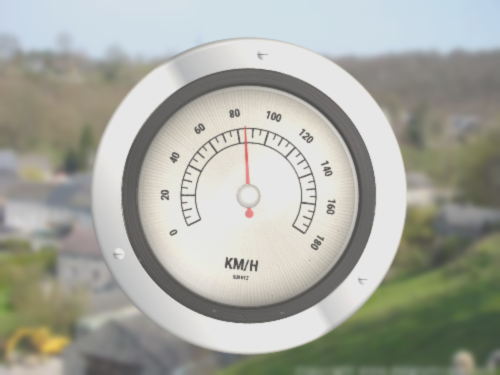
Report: 85 km/h
